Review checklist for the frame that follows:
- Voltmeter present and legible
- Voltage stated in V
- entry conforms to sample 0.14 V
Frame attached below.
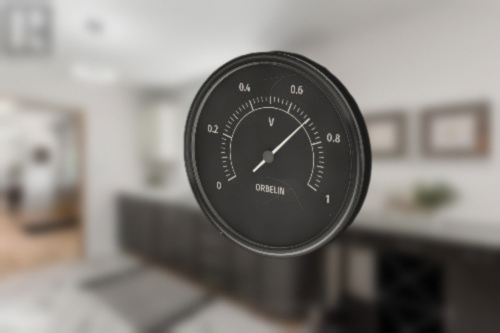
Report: 0.7 V
